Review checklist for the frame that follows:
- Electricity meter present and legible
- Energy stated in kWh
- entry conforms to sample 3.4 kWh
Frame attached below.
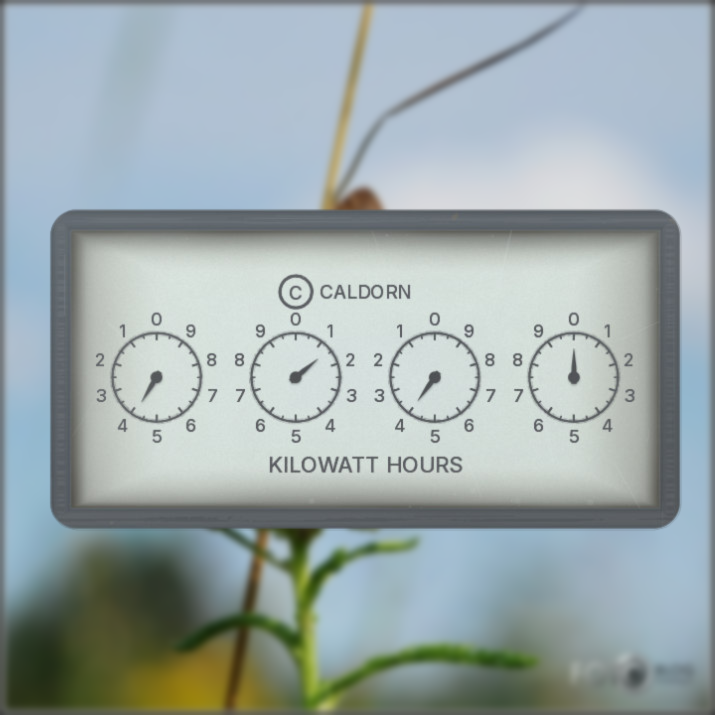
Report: 4140 kWh
